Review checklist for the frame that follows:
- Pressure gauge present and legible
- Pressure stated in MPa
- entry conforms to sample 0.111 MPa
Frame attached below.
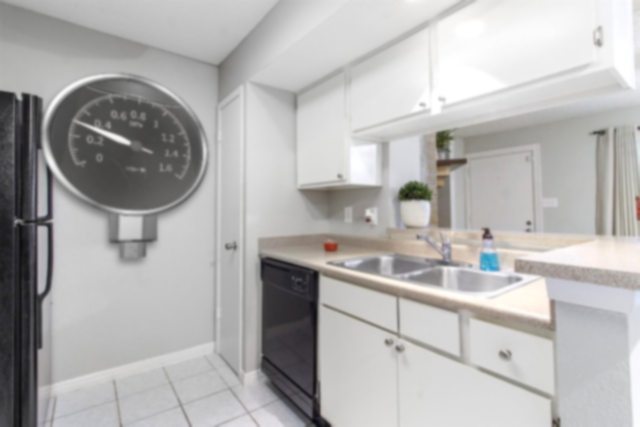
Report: 0.3 MPa
